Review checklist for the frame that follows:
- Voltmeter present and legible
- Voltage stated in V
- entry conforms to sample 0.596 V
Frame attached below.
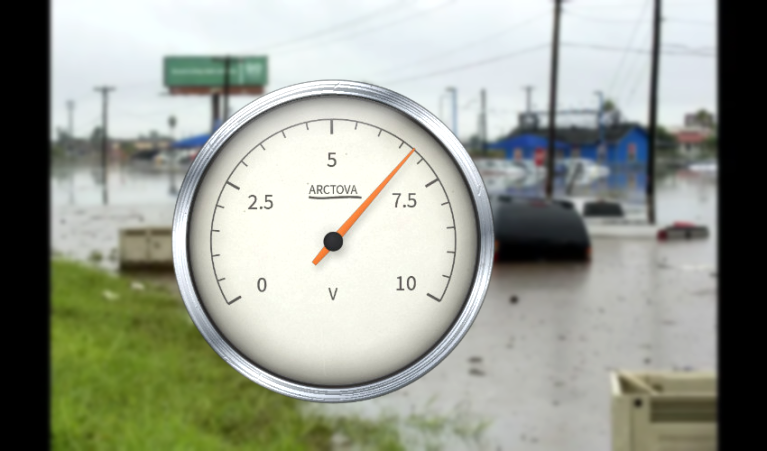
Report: 6.75 V
